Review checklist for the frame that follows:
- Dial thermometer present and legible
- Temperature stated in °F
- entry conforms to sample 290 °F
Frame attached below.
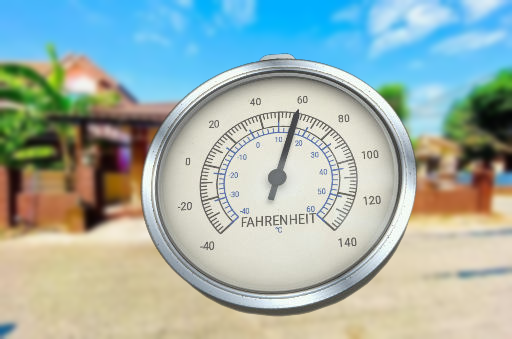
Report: 60 °F
